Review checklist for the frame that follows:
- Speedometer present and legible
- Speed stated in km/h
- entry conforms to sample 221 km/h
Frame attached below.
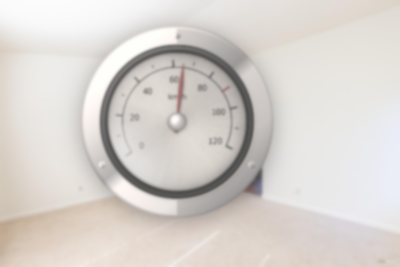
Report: 65 km/h
